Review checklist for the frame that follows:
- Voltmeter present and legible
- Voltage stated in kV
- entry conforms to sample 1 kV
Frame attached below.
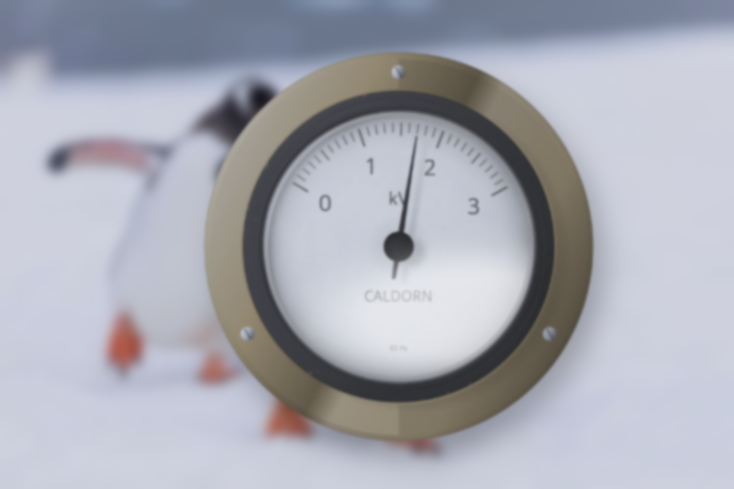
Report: 1.7 kV
